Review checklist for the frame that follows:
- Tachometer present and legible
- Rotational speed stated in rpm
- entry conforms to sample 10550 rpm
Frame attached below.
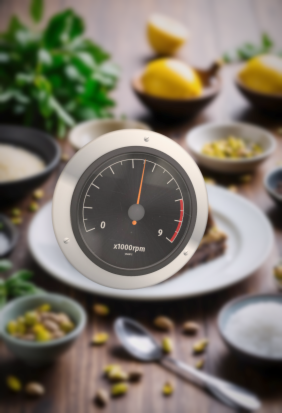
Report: 4500 rpm
